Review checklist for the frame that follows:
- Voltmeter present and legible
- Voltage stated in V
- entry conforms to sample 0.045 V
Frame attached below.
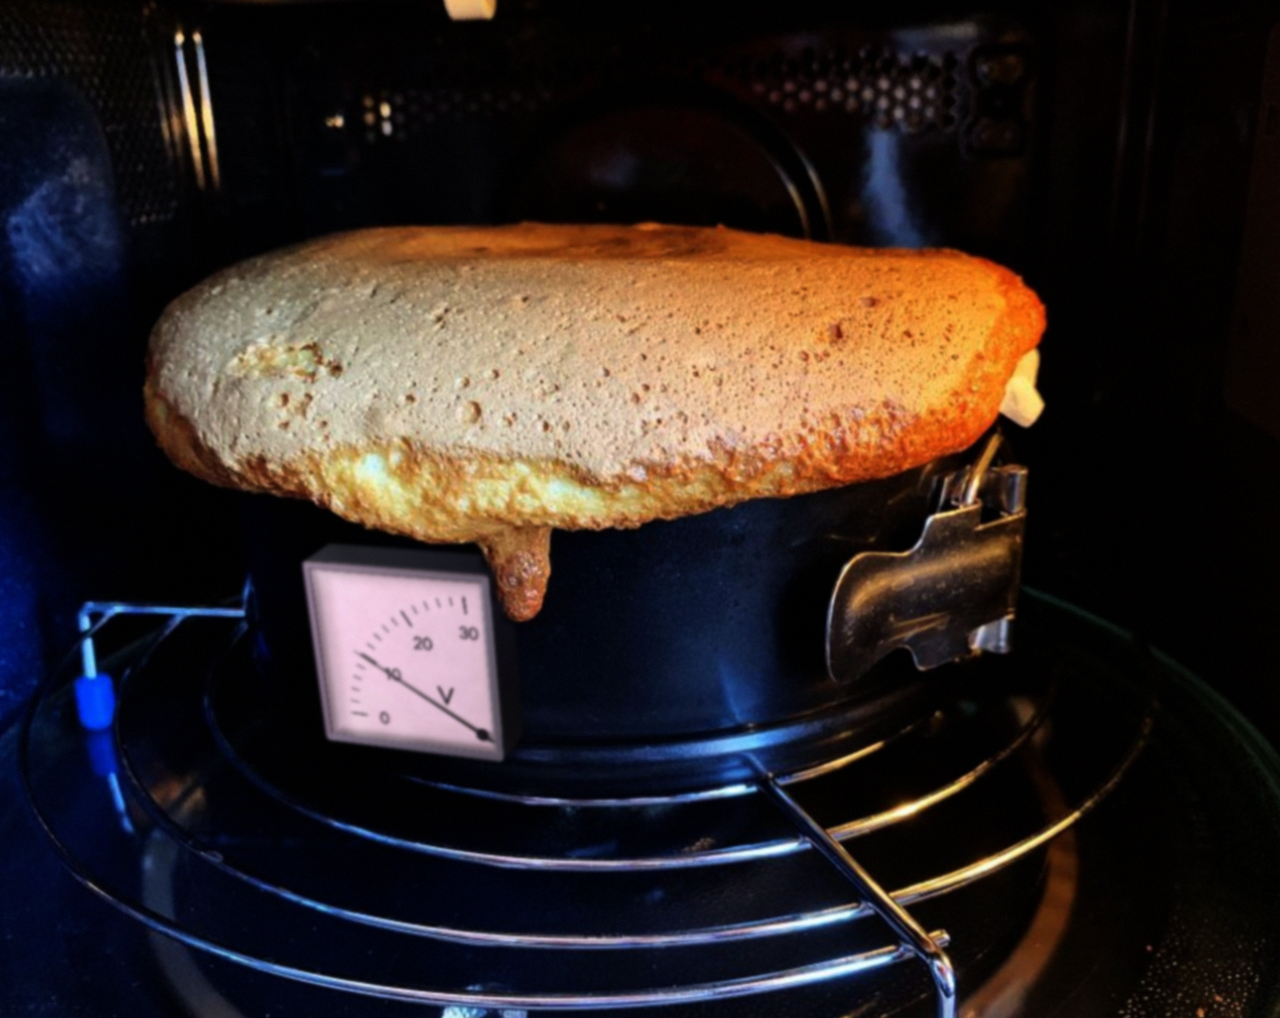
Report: 10 V
